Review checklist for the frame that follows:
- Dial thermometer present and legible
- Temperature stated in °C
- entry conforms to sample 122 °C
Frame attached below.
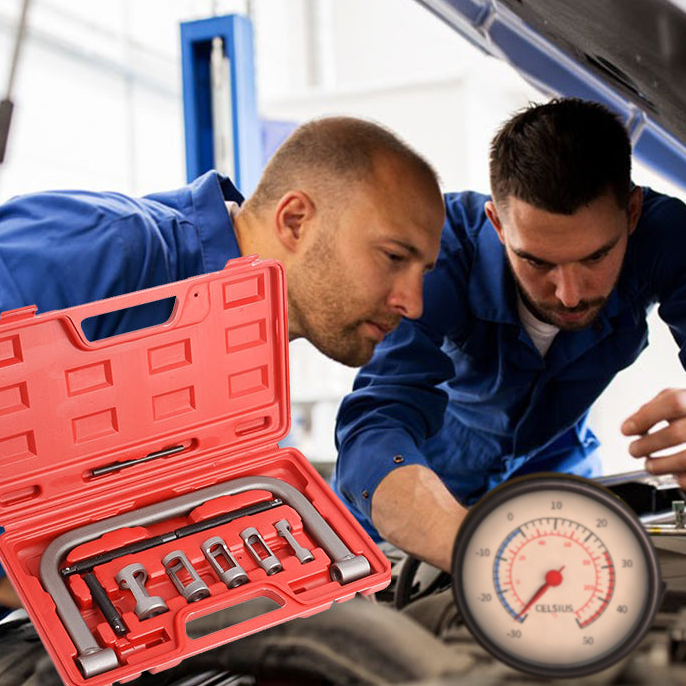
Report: -28 °C
